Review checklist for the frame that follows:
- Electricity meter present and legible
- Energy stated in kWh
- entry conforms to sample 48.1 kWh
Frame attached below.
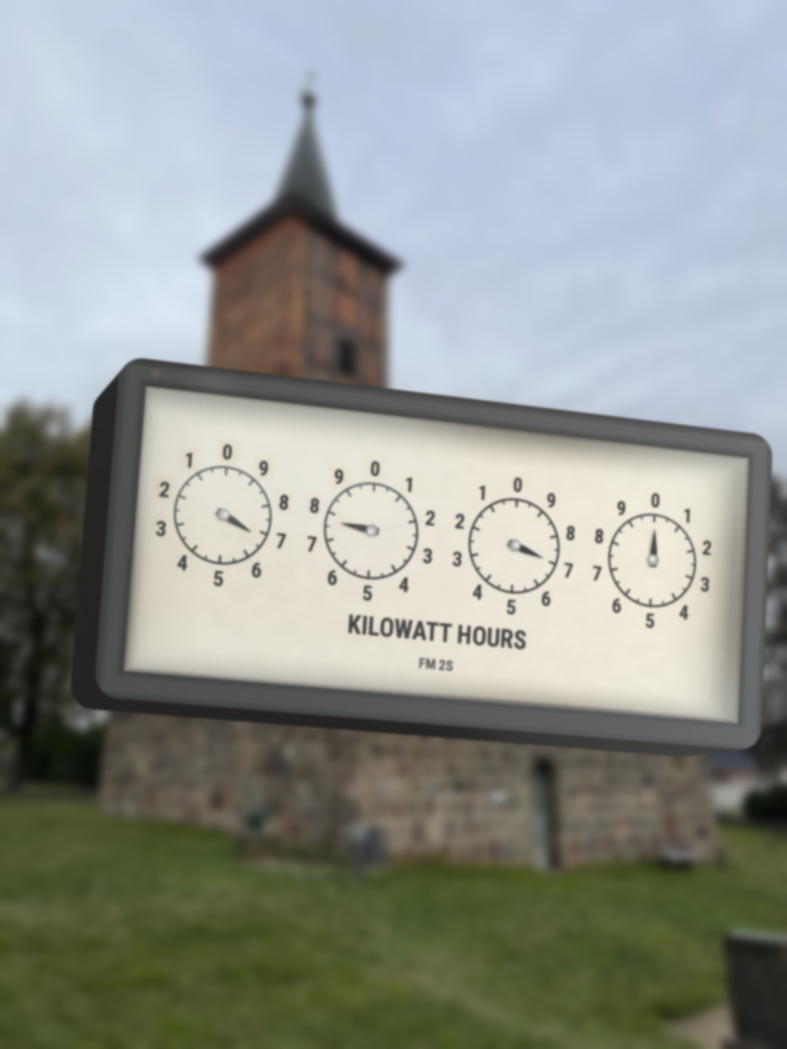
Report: 6770 kWh
